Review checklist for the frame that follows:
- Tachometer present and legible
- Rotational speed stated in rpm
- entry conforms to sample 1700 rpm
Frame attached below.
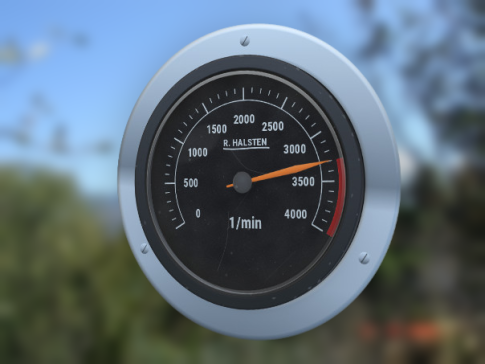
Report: 3300 rpm
